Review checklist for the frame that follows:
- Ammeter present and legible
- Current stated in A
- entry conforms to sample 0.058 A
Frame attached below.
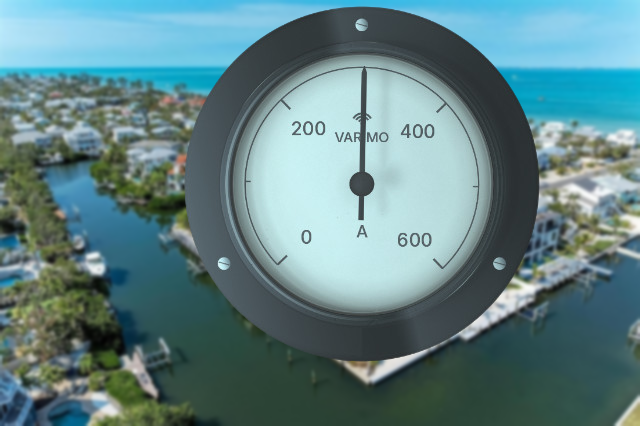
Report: 300 A
